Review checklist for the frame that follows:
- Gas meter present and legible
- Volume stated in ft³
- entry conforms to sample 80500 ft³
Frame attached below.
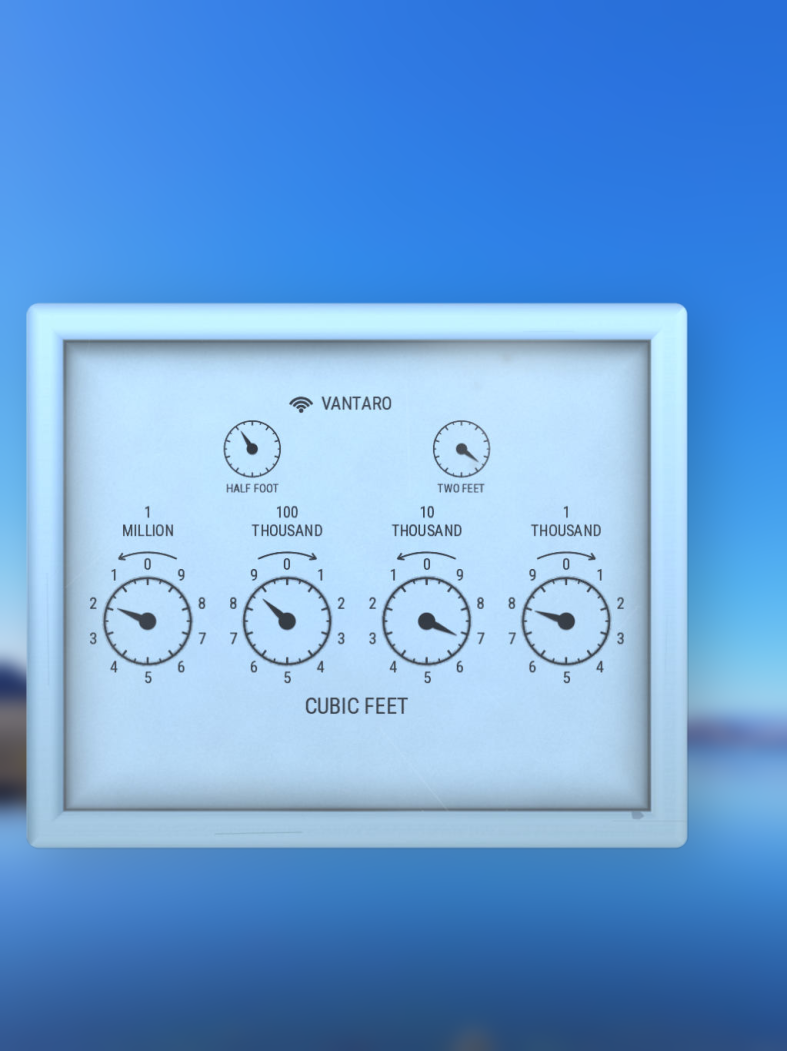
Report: 186800 ft³
